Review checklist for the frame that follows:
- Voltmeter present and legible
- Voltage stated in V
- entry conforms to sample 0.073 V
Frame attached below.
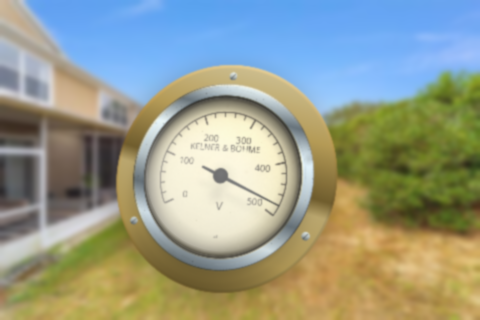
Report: 480 V
